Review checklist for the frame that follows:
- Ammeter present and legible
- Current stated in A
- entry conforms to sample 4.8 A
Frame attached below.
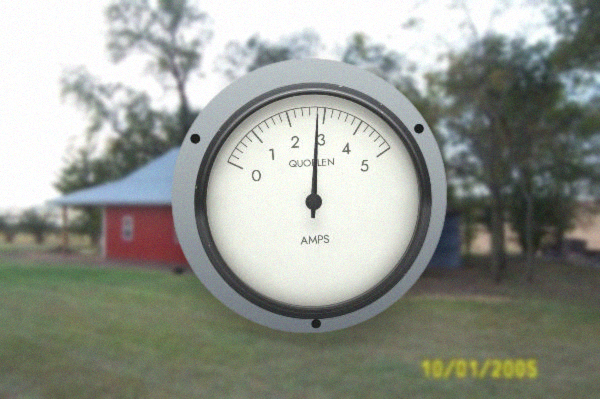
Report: 2.8 A
